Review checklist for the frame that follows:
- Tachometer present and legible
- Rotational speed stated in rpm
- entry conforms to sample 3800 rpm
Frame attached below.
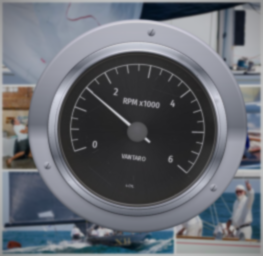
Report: 1500 rpm
